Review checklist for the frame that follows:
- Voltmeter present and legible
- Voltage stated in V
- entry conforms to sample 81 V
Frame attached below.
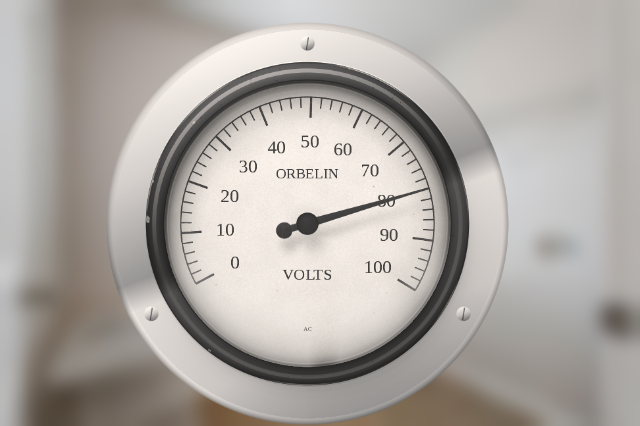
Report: 80 V
